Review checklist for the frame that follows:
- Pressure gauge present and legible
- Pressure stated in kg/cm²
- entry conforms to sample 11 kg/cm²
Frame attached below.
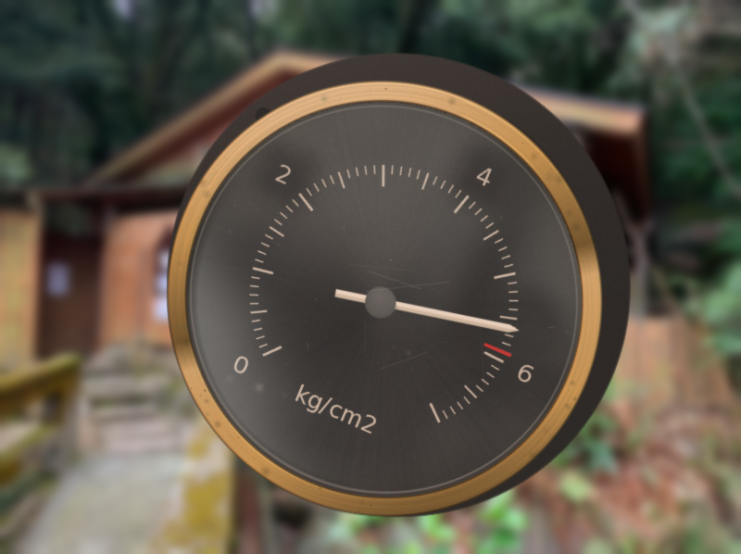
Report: 5.6 kg/cm²
